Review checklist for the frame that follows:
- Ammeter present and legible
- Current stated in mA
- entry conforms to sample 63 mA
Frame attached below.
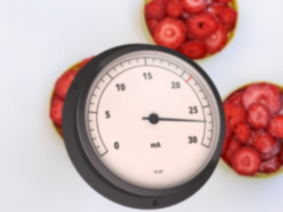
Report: 27 mA
